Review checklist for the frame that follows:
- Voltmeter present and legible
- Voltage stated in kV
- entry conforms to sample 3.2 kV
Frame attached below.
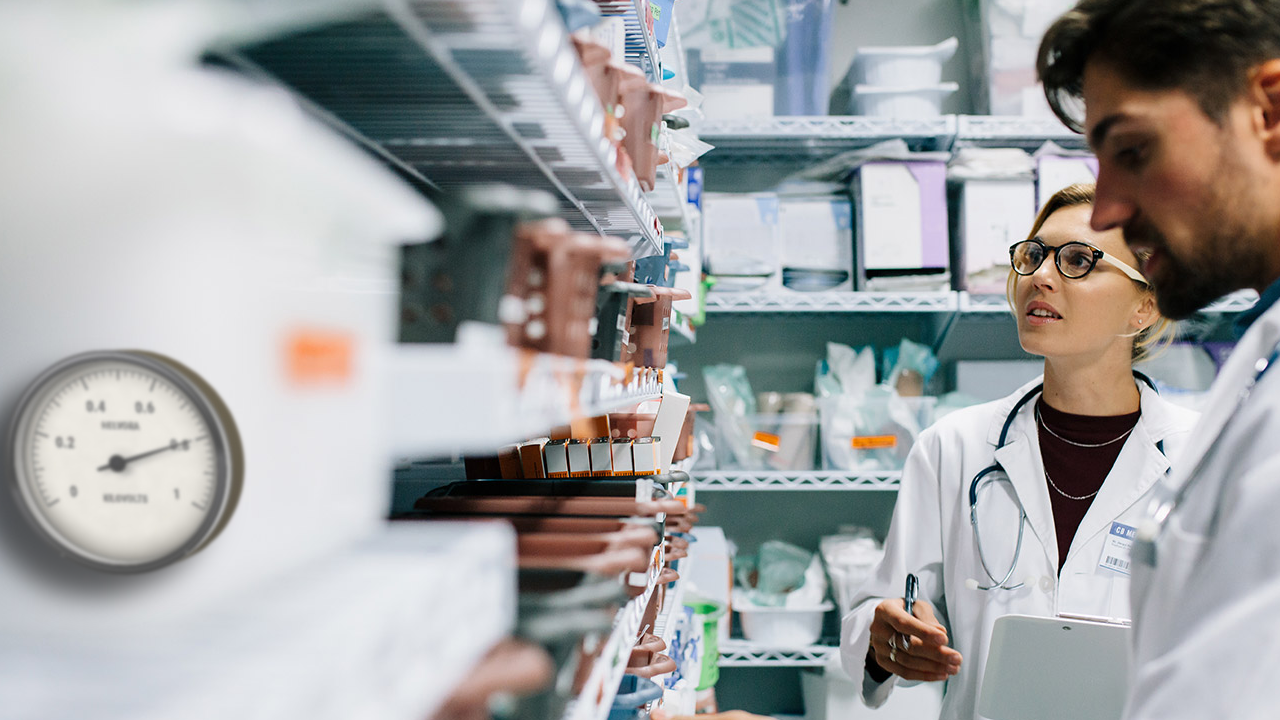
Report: 0.8 kV
